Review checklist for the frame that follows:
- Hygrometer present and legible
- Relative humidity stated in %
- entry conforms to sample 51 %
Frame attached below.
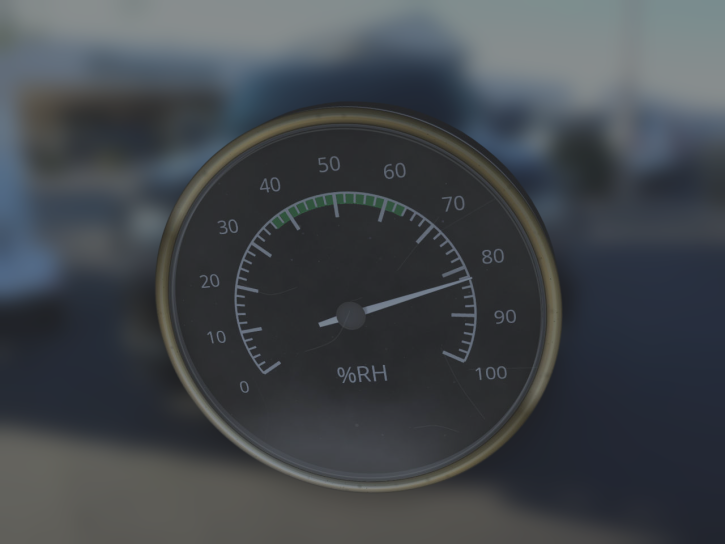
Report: 82 %
